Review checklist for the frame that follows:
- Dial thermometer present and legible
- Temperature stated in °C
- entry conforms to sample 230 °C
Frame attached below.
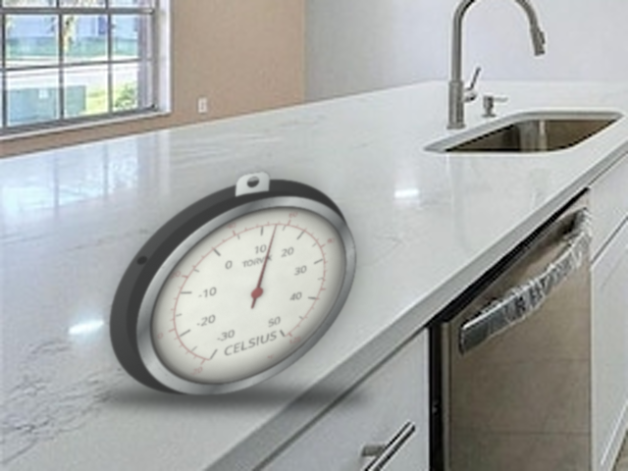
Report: 12.5 °C
